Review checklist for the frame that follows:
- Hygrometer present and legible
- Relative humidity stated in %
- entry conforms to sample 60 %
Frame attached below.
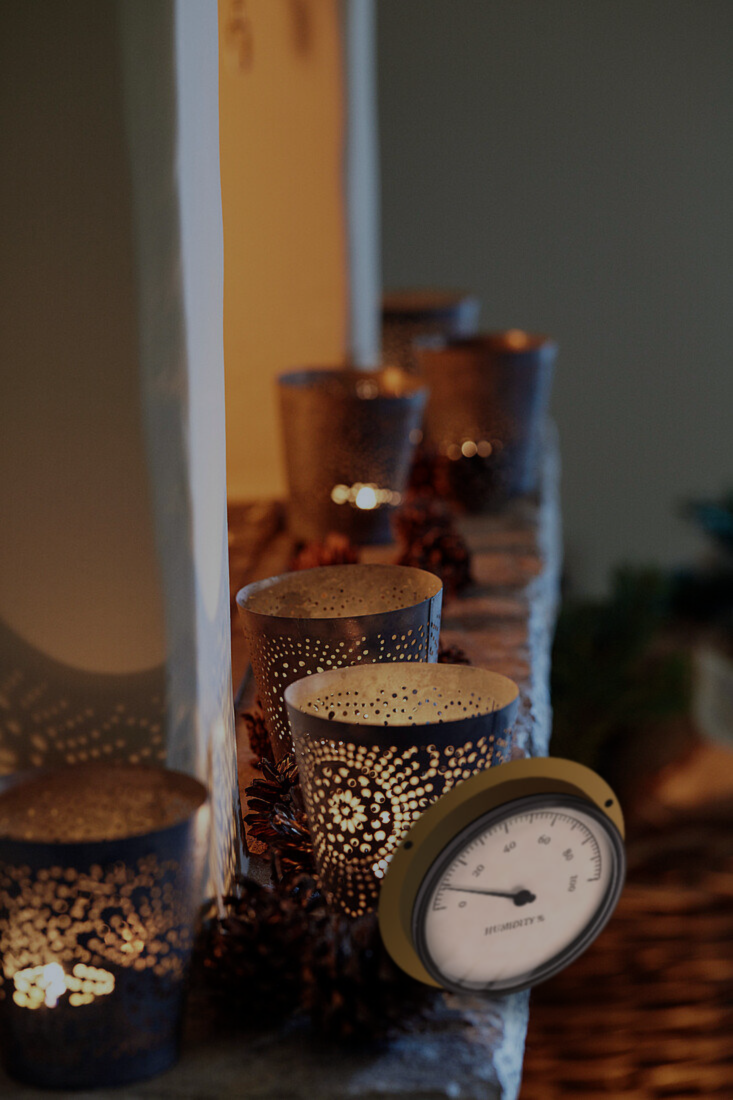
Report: 10 %
